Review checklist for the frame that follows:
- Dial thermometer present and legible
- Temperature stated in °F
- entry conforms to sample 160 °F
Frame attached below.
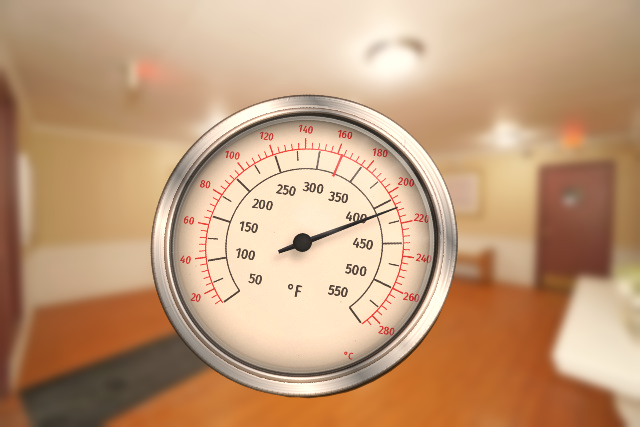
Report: 412.5 °F
